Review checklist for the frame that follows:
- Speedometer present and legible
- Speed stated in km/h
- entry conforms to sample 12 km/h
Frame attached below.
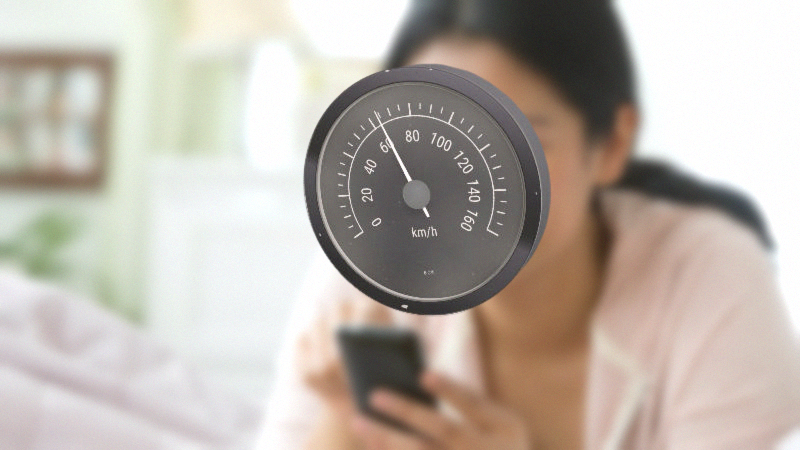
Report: 65 km/h
